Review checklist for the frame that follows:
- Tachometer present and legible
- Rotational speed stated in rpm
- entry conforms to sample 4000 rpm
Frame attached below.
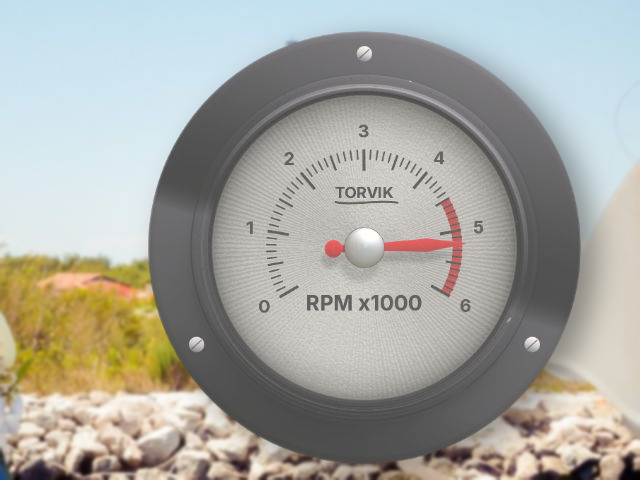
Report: 5200 rpm
